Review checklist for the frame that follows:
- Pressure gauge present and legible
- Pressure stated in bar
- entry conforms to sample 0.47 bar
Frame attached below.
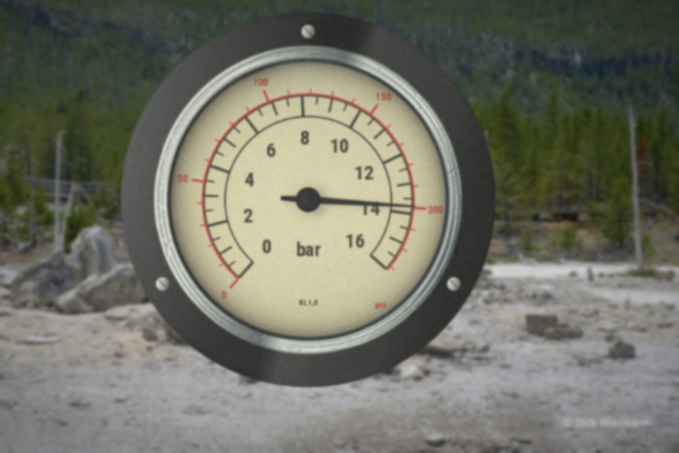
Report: 13.75 bar
